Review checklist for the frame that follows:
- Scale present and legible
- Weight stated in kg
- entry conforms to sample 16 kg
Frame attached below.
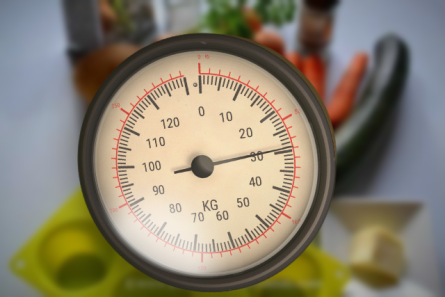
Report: 29 kg
